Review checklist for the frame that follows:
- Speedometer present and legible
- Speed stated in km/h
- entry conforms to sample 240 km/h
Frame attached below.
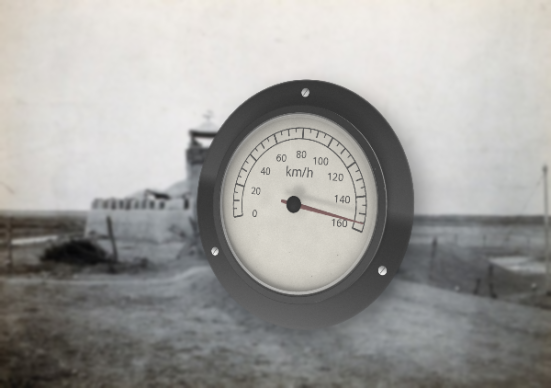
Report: 155 km/h
